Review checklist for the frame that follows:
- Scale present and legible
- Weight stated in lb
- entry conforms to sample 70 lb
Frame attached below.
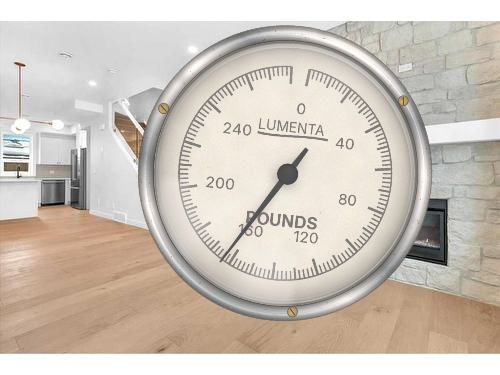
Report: 164 lb
